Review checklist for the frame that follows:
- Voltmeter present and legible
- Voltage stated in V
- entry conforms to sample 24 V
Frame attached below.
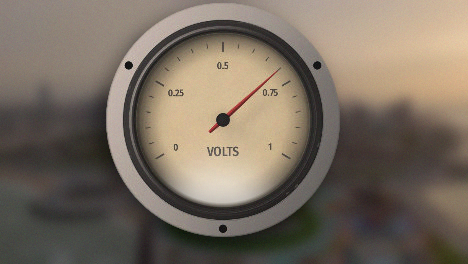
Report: 0.7 V
